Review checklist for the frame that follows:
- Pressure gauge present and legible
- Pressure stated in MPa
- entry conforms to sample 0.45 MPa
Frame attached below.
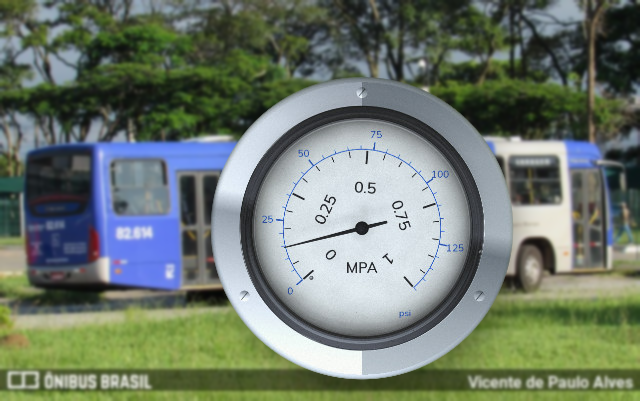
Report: 0.1 MPa
